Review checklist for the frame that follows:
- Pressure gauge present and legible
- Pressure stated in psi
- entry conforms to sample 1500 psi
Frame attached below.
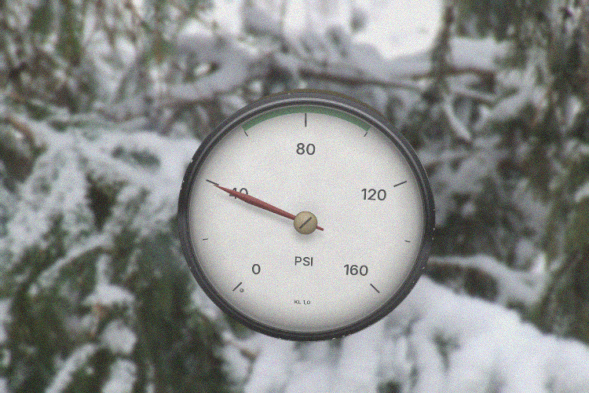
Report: 40 psi
